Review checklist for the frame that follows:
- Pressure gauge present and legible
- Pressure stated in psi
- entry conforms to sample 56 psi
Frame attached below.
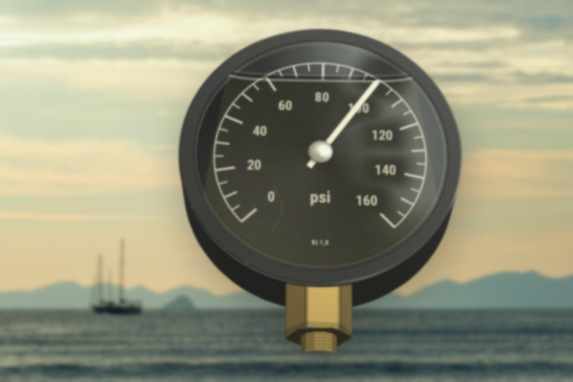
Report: 100 psi
